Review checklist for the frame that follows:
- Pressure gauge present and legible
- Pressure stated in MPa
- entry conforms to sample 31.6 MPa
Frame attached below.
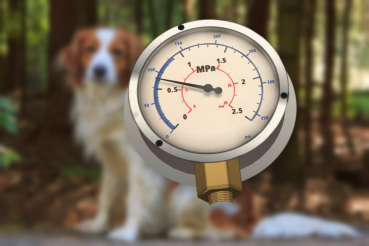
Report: 0.6 MPa
